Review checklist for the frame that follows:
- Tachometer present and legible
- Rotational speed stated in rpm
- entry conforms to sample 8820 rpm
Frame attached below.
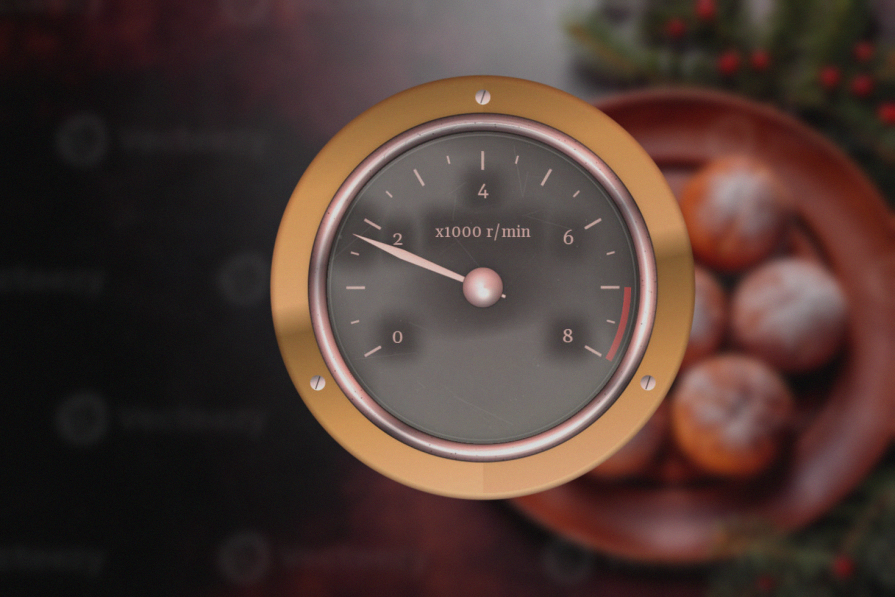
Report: 1750 rpm
